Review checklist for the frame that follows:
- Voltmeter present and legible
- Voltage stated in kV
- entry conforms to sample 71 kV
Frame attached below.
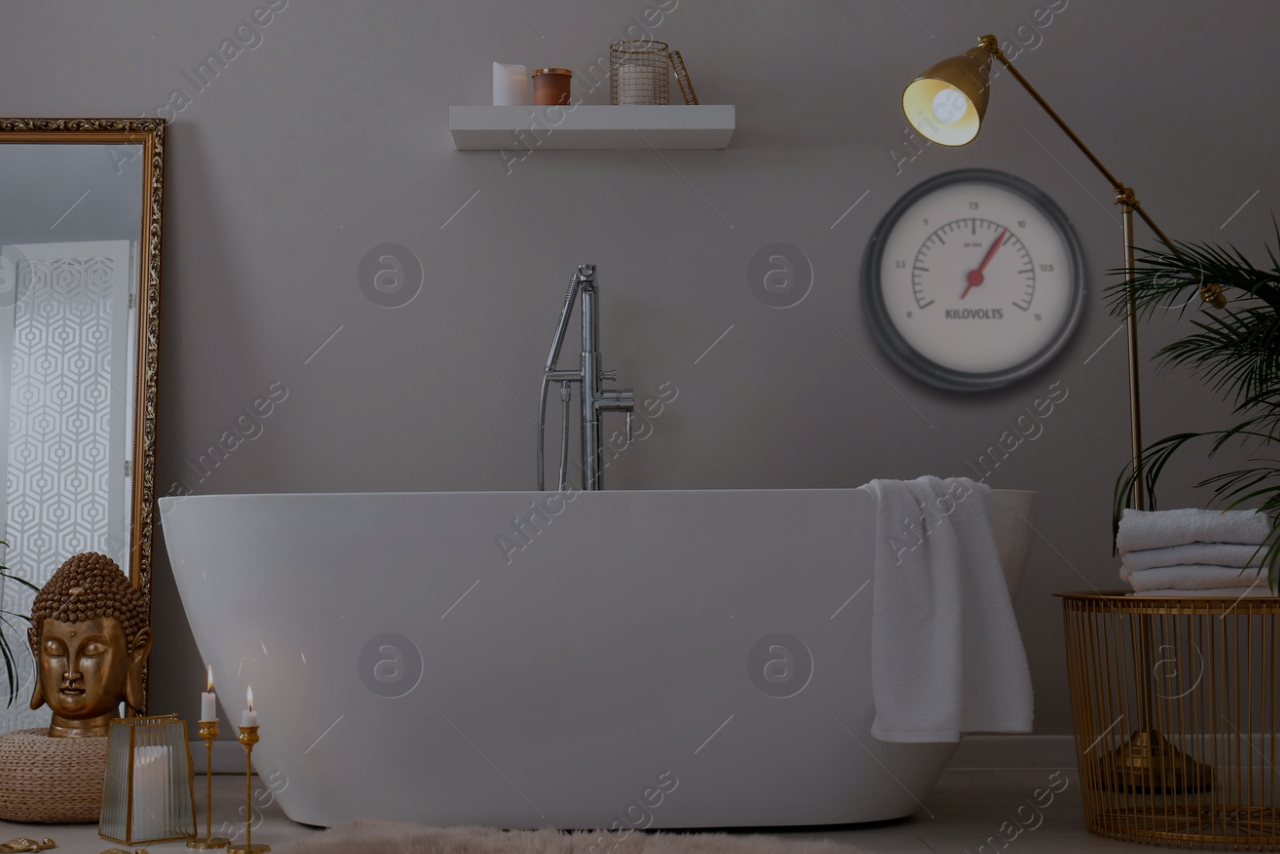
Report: 9.5 kV
